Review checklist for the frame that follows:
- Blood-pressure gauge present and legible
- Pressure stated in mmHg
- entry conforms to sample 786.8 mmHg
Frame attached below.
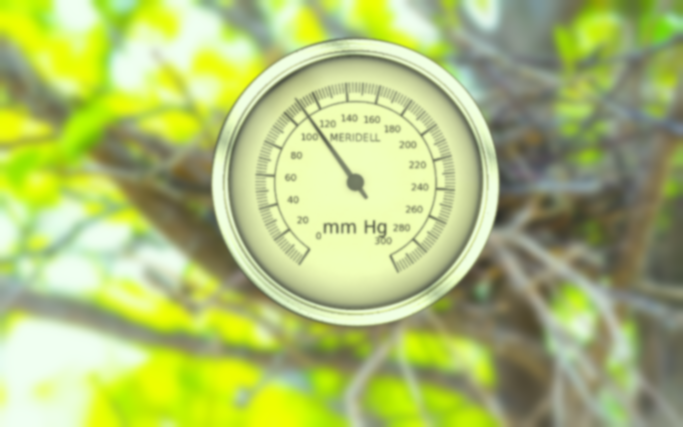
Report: 110 mmHg
